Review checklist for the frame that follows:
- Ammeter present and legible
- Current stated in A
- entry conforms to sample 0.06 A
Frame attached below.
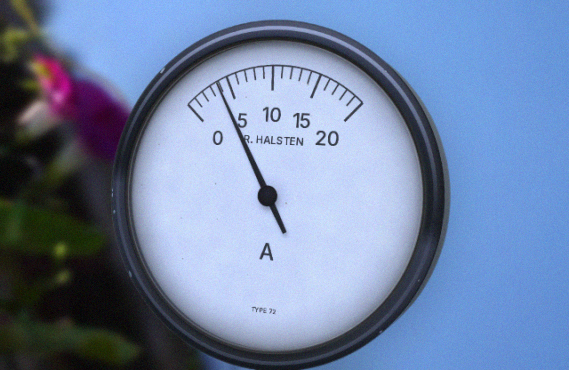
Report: 4 A
